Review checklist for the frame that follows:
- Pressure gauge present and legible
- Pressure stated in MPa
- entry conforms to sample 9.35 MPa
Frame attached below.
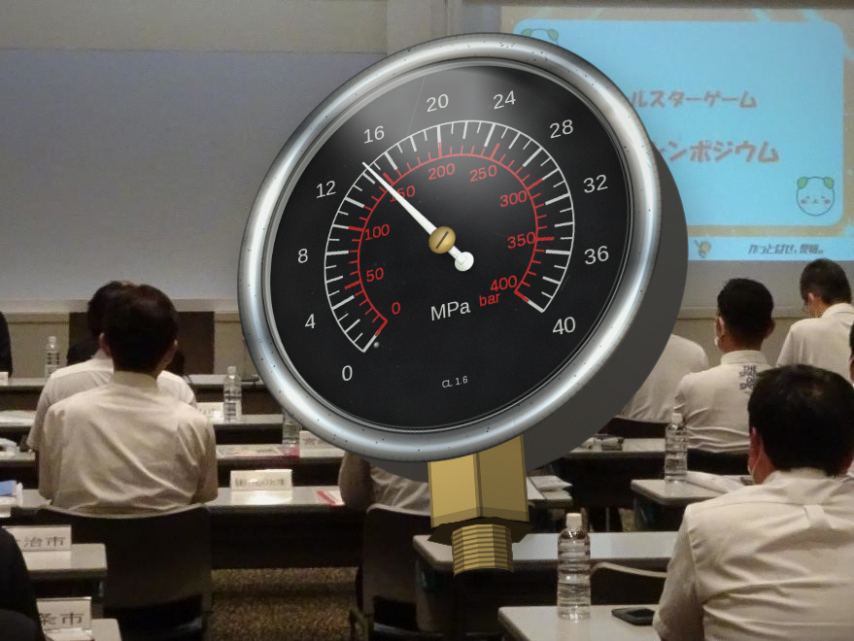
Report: 14.5 MPa
